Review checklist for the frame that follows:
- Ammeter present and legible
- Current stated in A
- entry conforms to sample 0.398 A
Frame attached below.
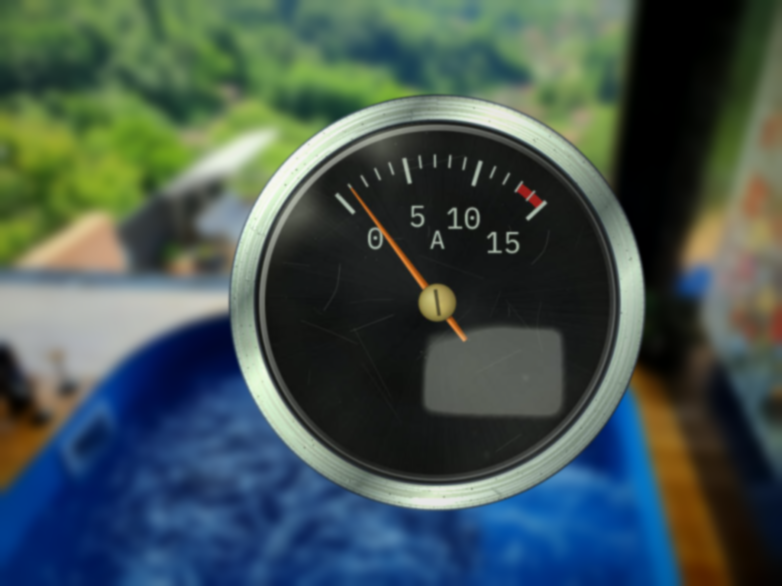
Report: 1 A
